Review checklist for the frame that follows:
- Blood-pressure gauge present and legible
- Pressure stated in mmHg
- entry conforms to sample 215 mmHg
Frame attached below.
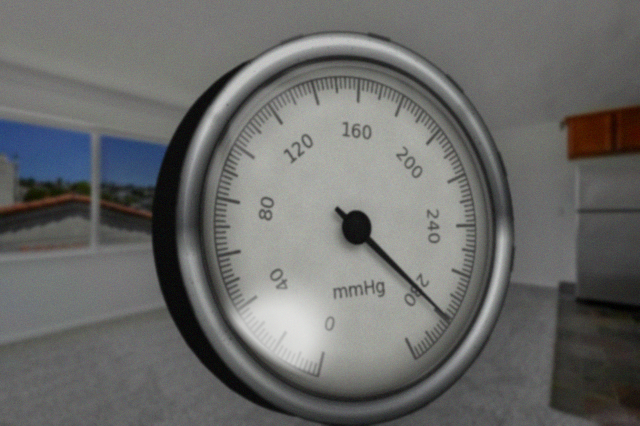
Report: 280 mmHg
